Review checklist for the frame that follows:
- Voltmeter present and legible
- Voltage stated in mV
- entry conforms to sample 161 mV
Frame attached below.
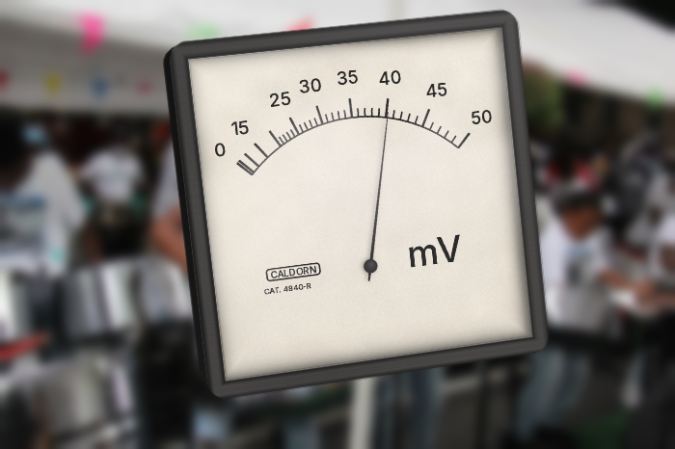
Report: 40 mV
